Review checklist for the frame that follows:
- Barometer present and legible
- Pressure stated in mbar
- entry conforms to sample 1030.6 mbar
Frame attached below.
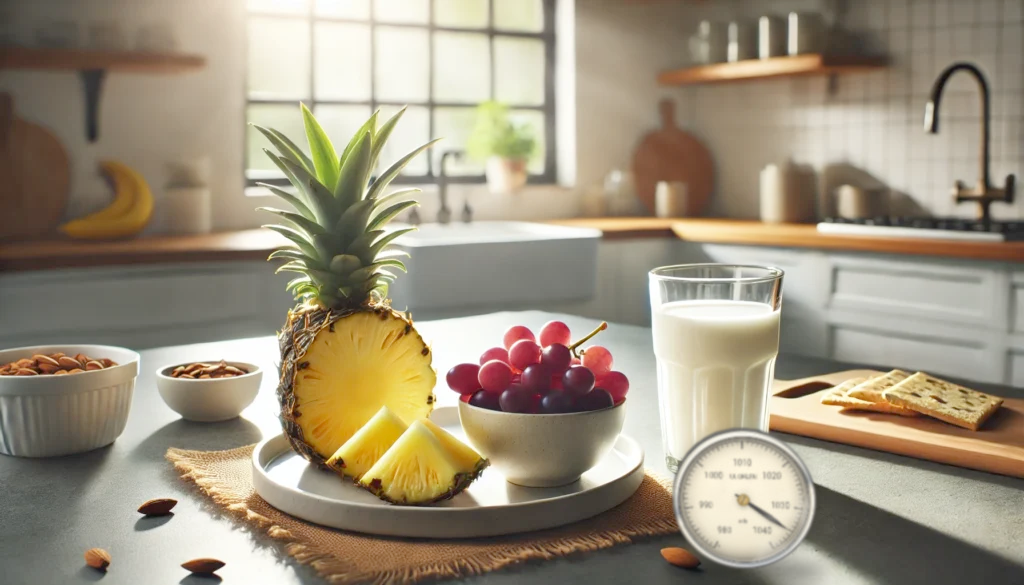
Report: 1035 mbar
